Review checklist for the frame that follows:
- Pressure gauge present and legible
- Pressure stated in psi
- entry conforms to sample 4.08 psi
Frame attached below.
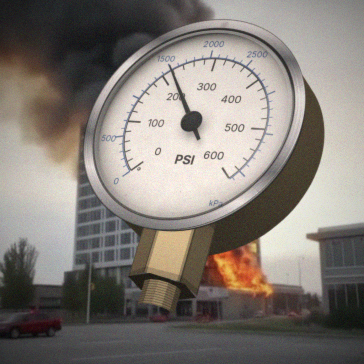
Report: 220 psi
